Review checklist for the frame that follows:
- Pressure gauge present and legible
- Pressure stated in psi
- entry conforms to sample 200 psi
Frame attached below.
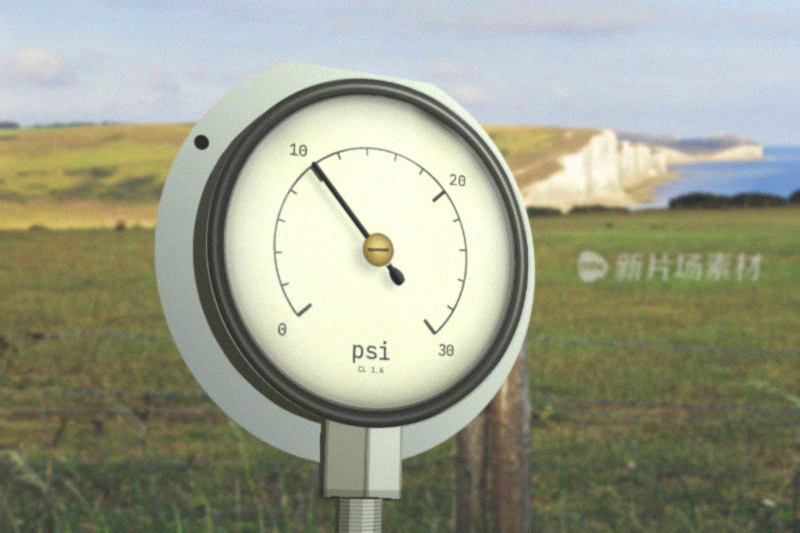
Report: 10 psi
